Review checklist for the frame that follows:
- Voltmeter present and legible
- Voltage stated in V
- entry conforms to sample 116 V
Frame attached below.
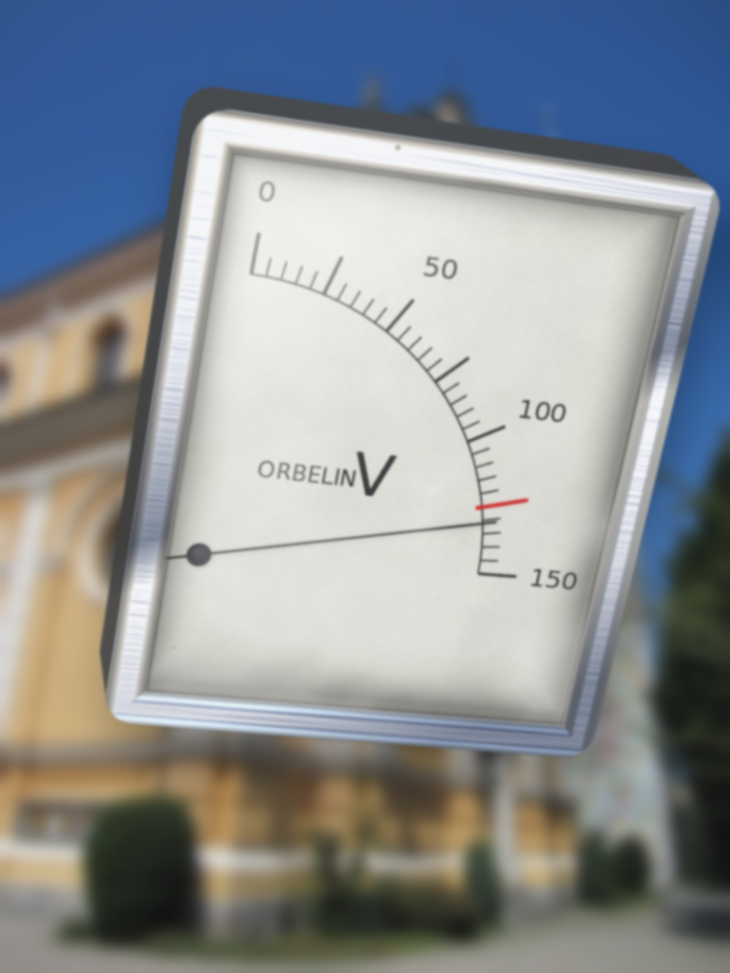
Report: 130 V
